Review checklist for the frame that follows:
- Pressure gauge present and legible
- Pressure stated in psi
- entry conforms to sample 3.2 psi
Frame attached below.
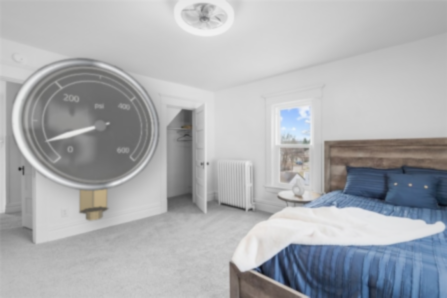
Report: 50 psi
